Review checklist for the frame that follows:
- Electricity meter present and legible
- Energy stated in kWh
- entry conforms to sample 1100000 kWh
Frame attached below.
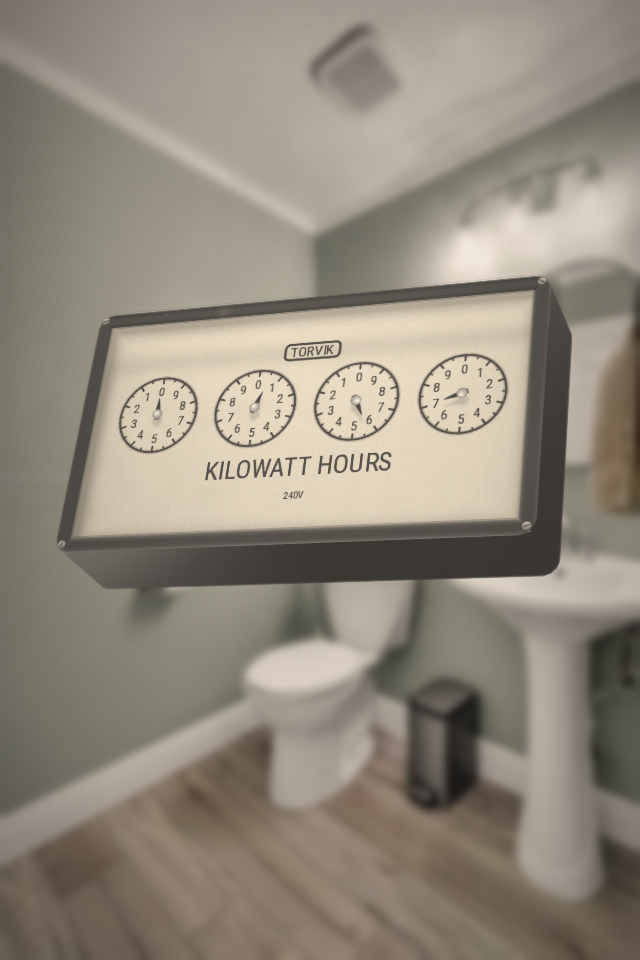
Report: 57 kWh
